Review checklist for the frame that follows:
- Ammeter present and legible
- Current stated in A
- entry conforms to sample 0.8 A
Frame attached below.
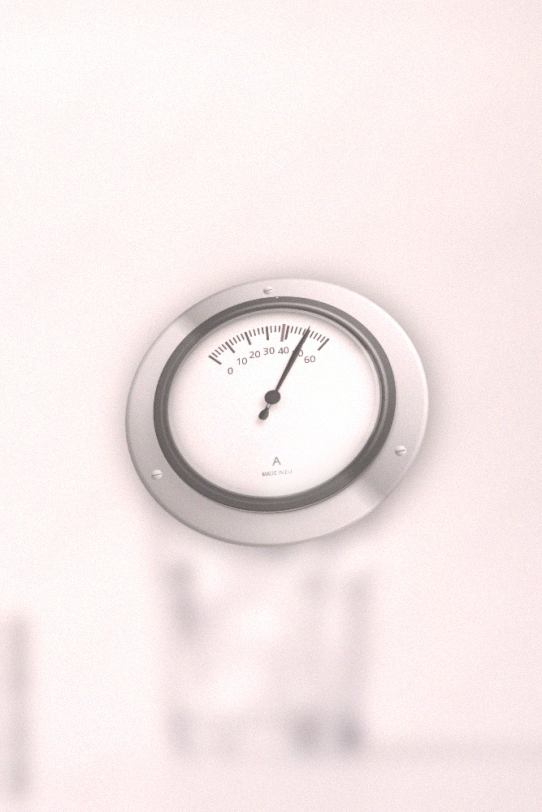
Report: 50 A
